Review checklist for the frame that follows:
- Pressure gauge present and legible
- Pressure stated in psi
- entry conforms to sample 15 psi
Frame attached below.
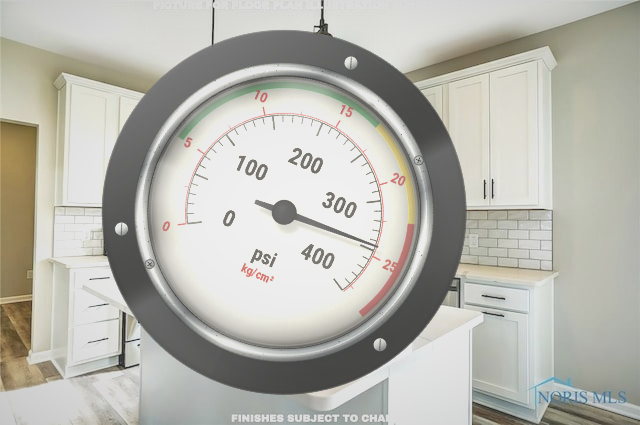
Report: 345 psi
